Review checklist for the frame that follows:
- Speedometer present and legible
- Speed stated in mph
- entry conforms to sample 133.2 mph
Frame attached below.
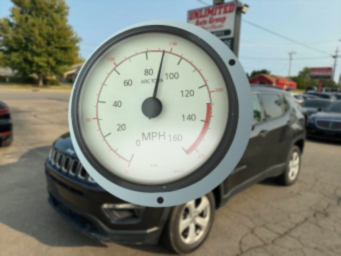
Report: 90 mph
